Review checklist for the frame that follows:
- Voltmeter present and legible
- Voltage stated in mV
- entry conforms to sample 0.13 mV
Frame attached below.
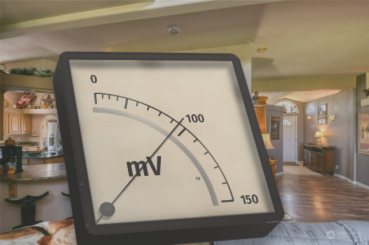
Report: 95 mV
